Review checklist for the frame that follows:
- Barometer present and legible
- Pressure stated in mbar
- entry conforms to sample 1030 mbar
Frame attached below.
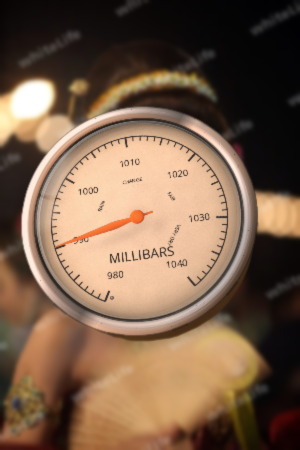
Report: 990 mbar
